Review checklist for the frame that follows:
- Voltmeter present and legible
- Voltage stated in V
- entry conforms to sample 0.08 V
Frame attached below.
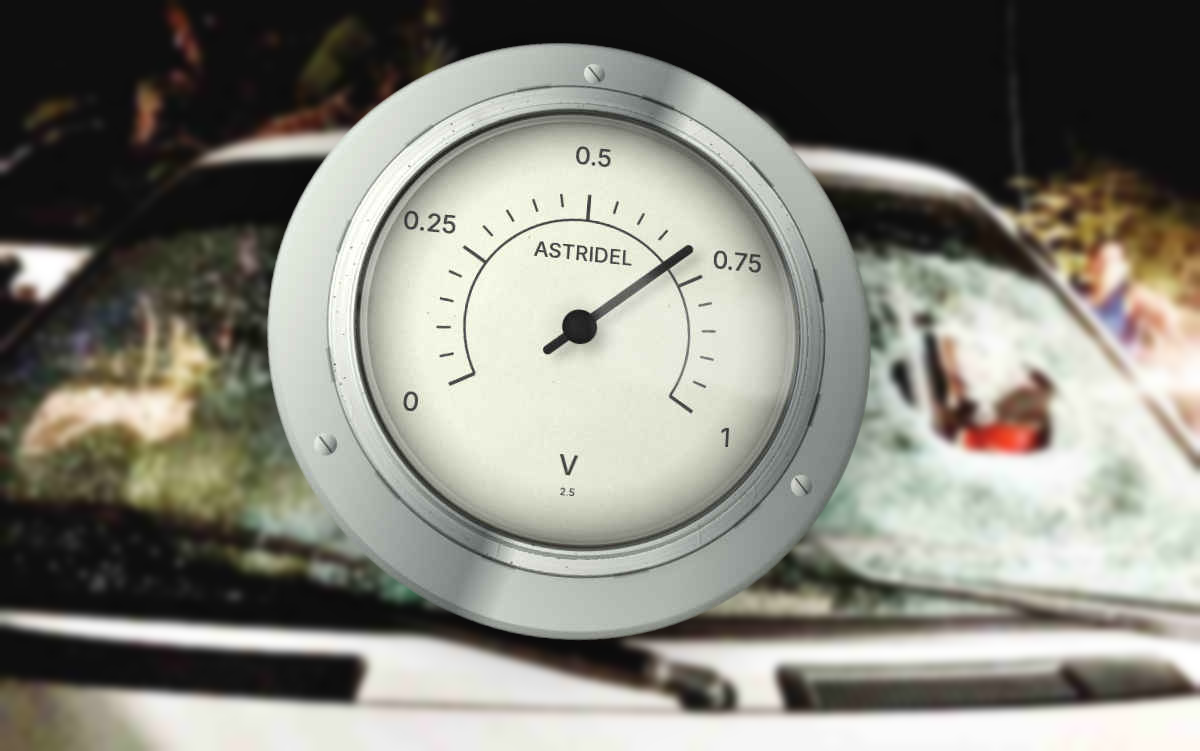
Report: 0.7 V
